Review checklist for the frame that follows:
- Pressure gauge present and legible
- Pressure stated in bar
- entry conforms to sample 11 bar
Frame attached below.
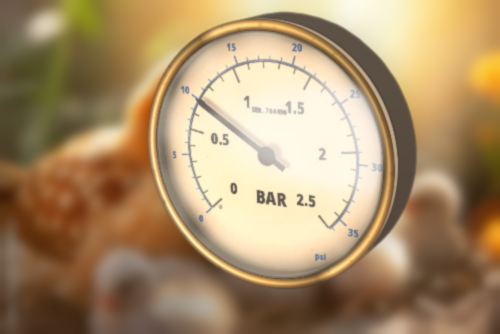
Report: 0.7 bar
